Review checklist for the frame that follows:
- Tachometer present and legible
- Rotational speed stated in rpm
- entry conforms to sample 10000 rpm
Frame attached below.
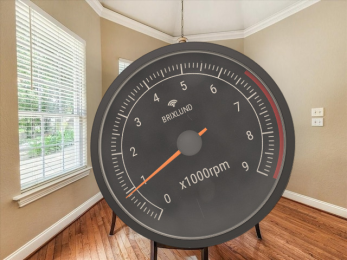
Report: 900 rpm
